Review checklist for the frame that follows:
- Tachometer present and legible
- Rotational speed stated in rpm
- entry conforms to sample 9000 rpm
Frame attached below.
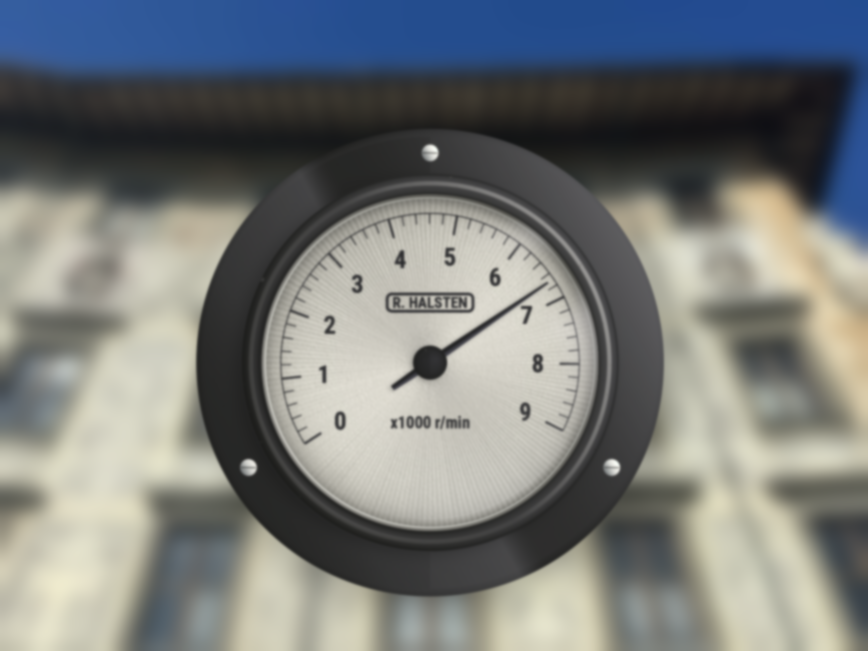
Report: 6700 rpm
